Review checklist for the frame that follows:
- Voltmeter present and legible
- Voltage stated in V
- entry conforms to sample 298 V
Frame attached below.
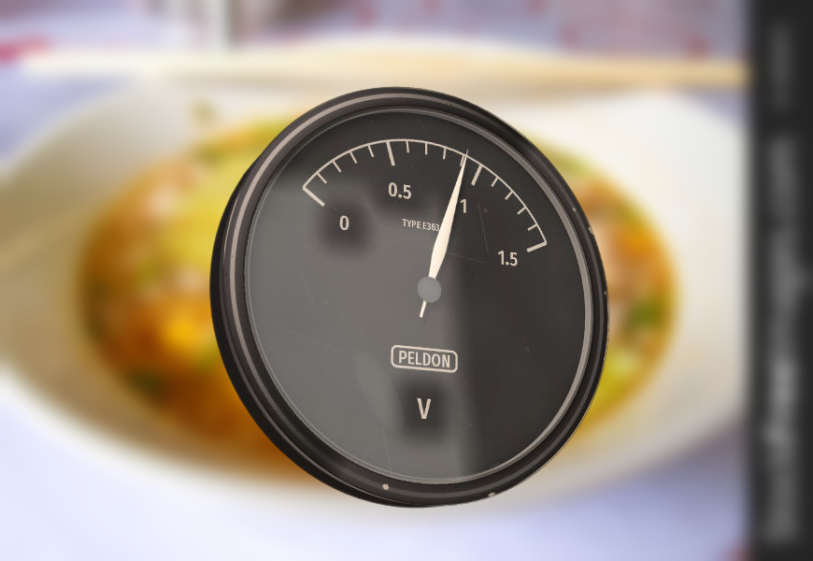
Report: 0.9 V
